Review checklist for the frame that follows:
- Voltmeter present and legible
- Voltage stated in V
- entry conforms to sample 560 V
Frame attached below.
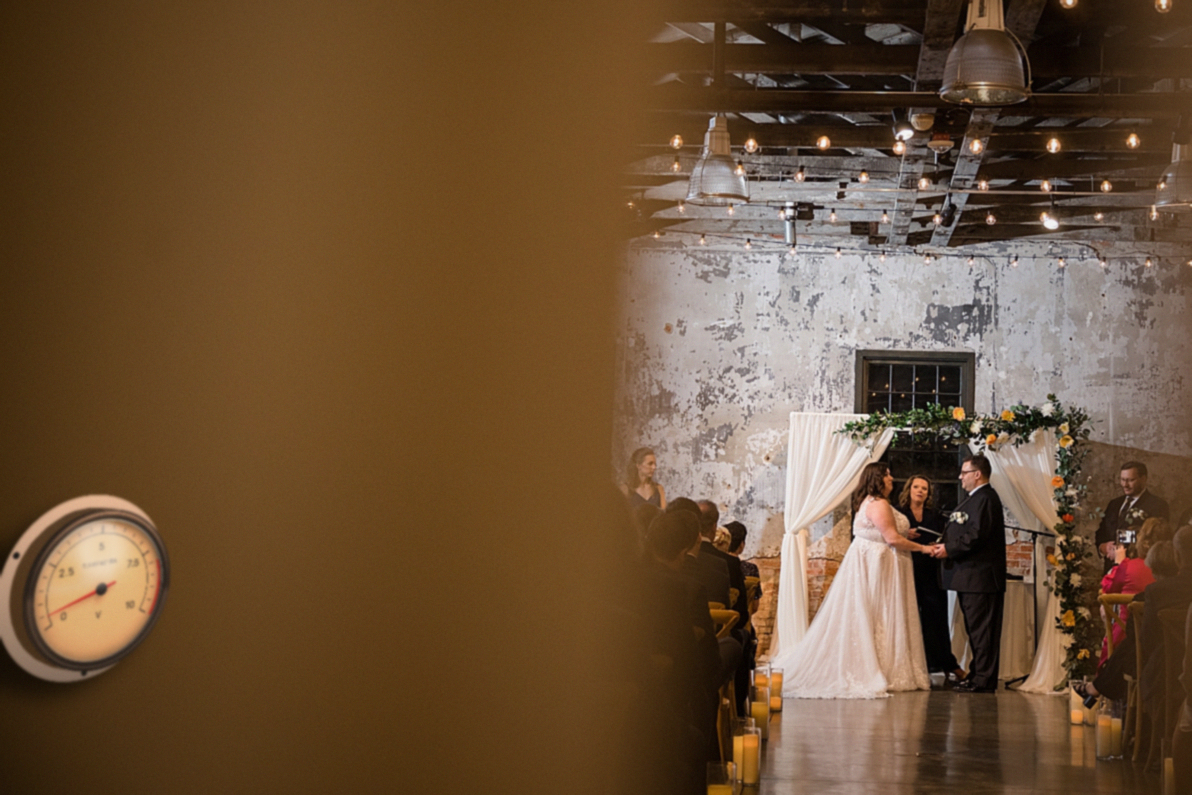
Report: 0.5 V
